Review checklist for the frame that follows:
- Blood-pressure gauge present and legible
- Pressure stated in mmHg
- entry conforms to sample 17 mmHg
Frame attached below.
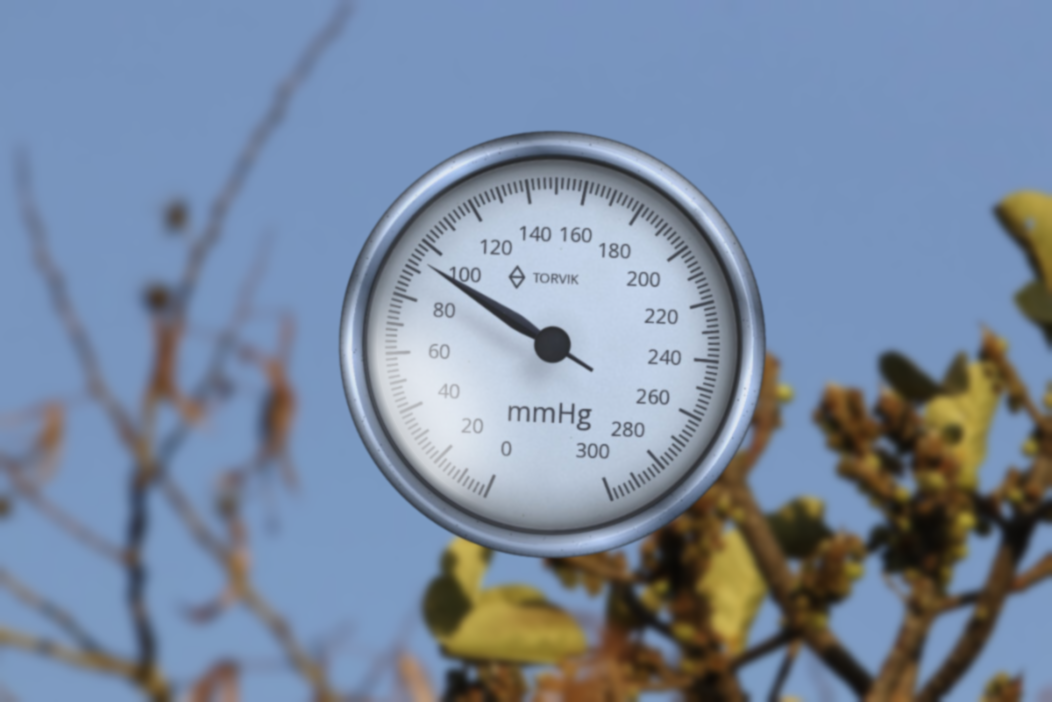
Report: 94 mmHg
